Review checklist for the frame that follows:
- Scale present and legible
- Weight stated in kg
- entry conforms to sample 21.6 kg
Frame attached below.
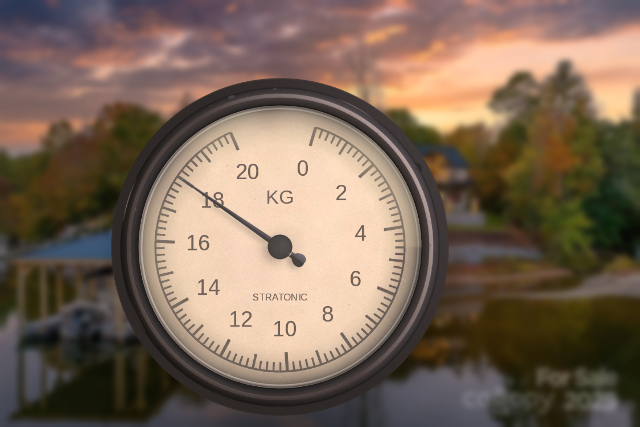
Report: 18 kg
